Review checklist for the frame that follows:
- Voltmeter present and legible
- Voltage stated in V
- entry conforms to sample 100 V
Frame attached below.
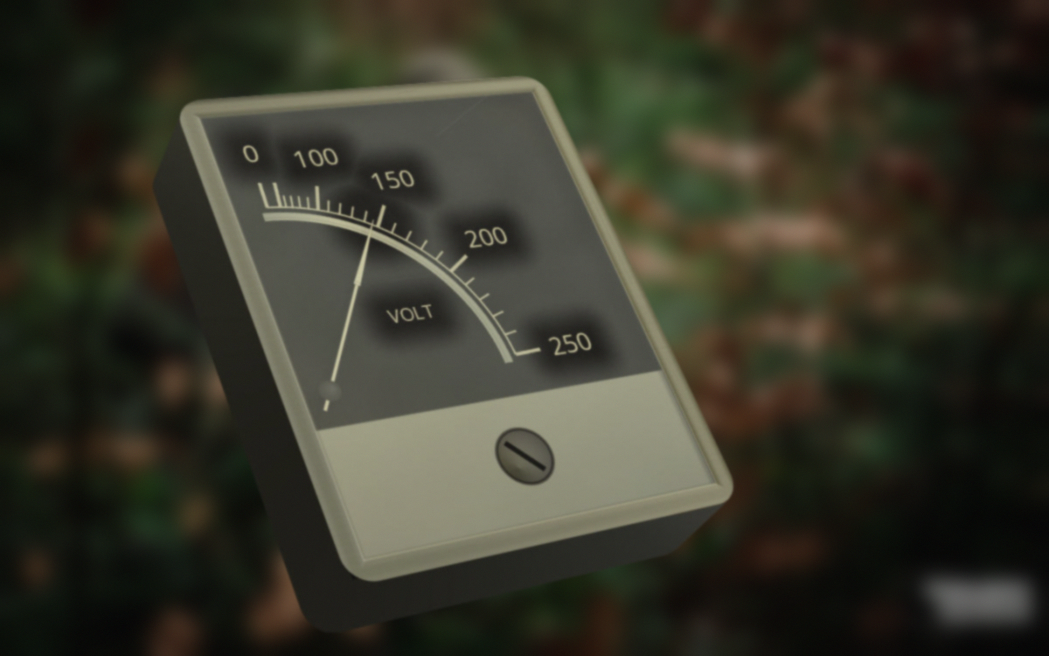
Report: 145 V
